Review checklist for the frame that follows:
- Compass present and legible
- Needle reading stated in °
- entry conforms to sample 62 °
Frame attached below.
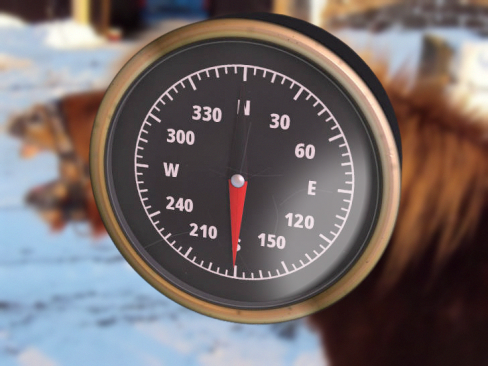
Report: 180 °
